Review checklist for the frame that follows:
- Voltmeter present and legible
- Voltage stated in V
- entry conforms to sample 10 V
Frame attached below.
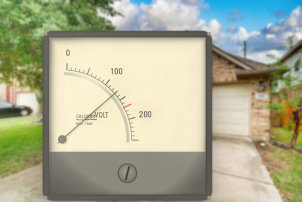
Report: 130 V
